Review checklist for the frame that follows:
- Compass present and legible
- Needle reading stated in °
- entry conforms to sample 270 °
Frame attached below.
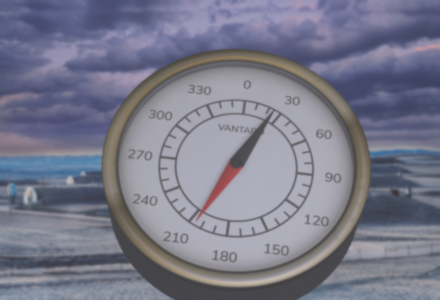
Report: 205 °
